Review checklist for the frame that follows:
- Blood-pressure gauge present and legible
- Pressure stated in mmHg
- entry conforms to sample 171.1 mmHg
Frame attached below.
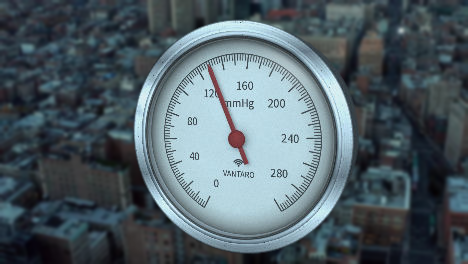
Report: 130 mmHg
